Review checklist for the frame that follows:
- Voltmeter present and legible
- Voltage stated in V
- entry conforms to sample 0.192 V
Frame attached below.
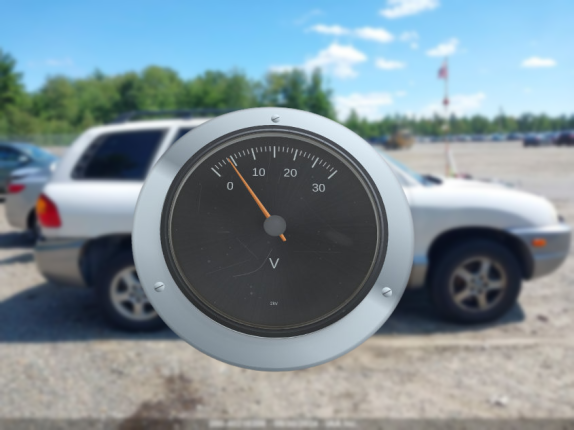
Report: 4 V
